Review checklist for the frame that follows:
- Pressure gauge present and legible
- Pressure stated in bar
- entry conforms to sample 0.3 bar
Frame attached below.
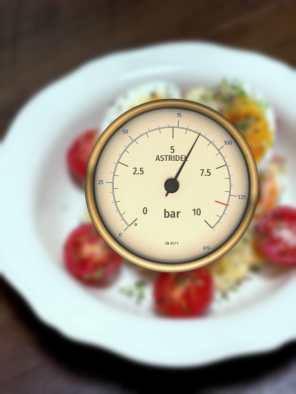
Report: 6 bar
